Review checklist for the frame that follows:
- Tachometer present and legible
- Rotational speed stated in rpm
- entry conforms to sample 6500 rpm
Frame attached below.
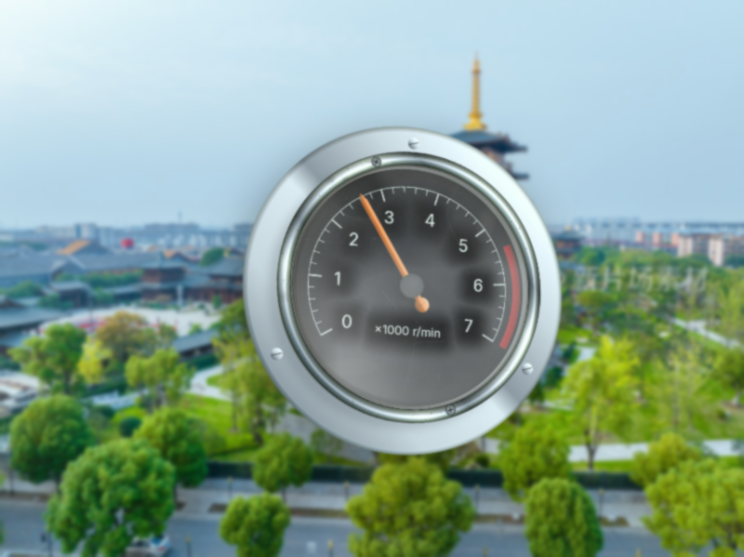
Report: 2600 rpm
